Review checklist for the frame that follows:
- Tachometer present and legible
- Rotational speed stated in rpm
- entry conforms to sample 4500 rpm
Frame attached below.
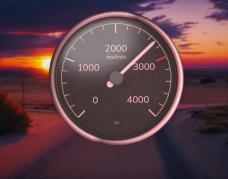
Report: 2700 rpm
